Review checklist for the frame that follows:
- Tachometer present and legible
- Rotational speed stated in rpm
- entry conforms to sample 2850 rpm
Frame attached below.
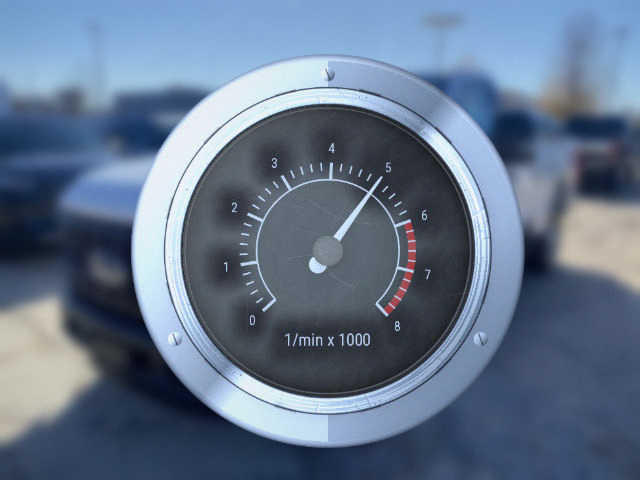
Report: 5000 rpm
